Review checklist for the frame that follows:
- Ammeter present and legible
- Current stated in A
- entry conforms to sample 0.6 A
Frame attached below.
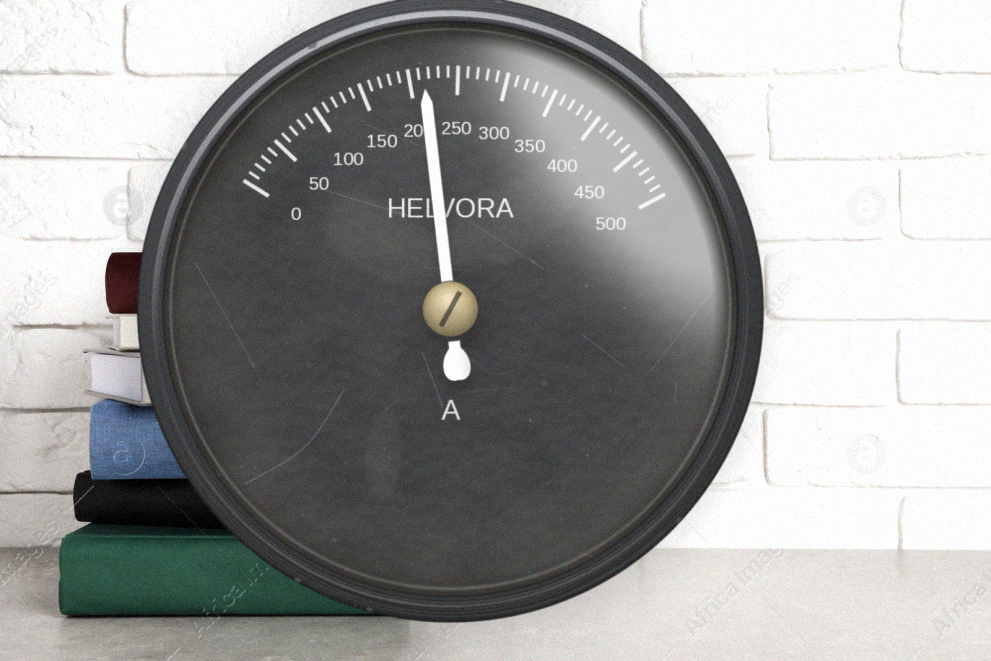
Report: 215 A
